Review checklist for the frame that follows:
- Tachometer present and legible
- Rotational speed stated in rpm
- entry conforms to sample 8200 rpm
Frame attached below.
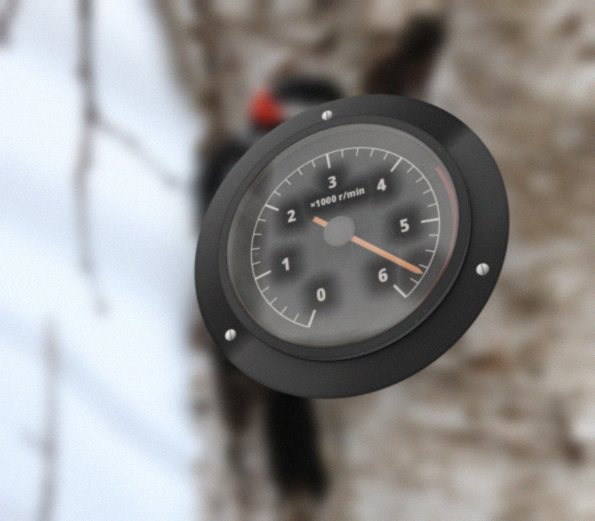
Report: 5700 rpm
